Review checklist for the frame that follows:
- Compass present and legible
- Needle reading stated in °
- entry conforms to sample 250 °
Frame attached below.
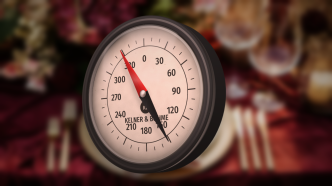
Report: 330 °
